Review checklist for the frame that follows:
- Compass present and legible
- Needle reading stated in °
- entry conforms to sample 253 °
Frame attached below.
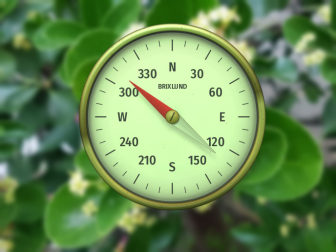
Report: 310 °
